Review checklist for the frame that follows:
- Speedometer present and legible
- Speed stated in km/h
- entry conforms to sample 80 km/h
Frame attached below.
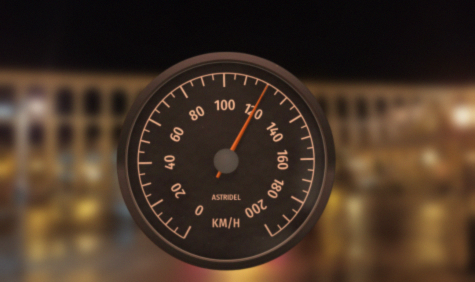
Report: 120 km/h
